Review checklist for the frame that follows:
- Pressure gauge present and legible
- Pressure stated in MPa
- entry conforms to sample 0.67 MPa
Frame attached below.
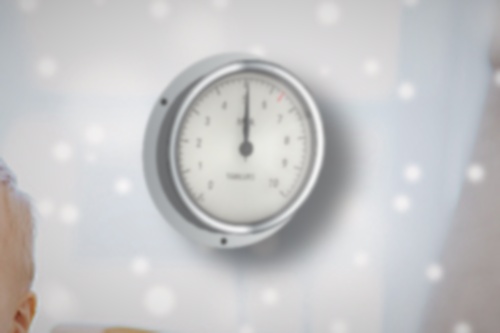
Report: 5 MPa
